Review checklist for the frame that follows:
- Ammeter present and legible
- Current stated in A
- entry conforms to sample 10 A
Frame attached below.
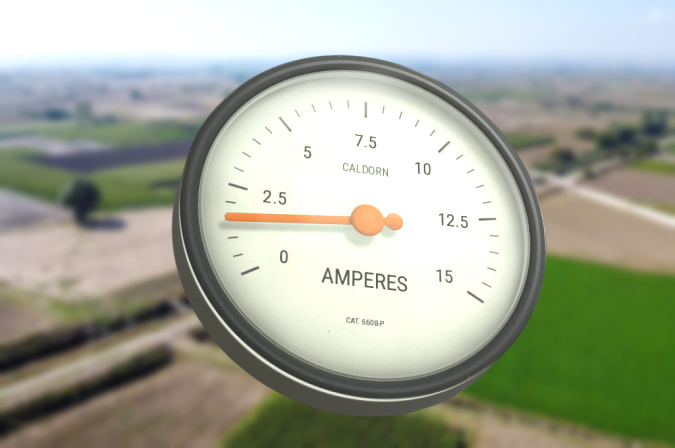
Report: 1.5 A
